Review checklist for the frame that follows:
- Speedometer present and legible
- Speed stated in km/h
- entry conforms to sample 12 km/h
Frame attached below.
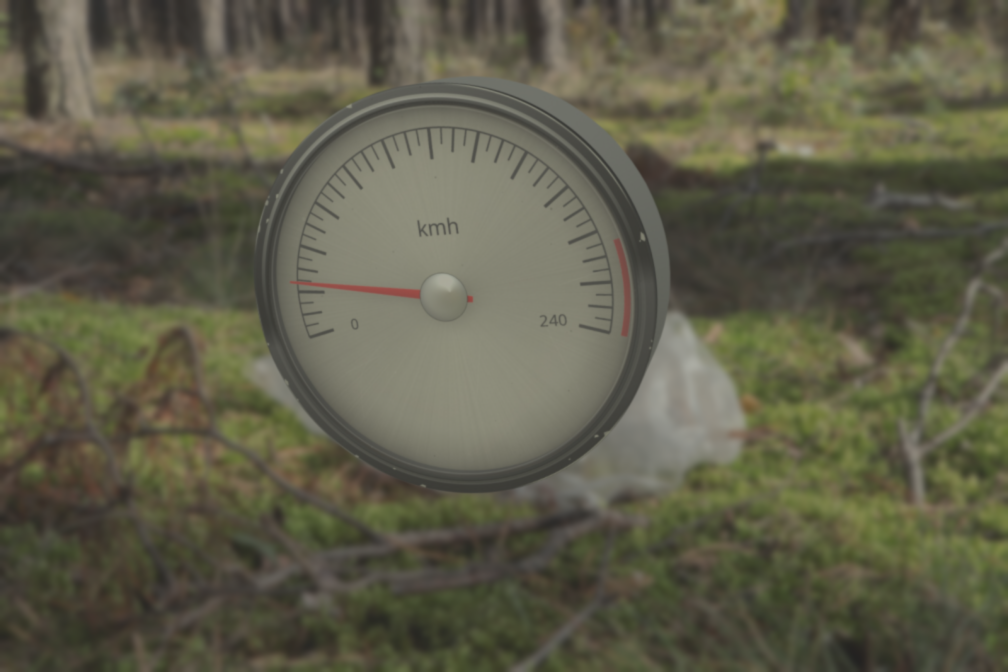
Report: 25 km/h
